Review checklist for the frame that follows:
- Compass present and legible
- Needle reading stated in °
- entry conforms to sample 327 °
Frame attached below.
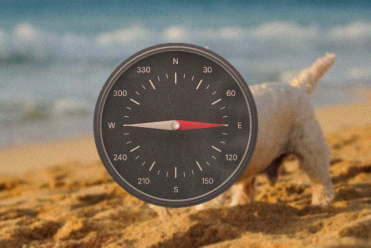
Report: 90 °
